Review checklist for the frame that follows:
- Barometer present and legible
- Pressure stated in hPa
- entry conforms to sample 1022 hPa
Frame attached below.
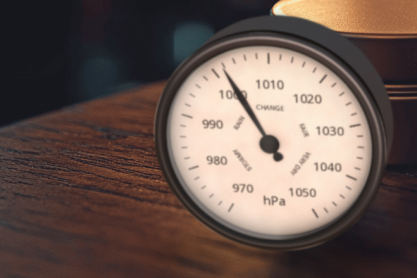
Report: 1002 hPa
